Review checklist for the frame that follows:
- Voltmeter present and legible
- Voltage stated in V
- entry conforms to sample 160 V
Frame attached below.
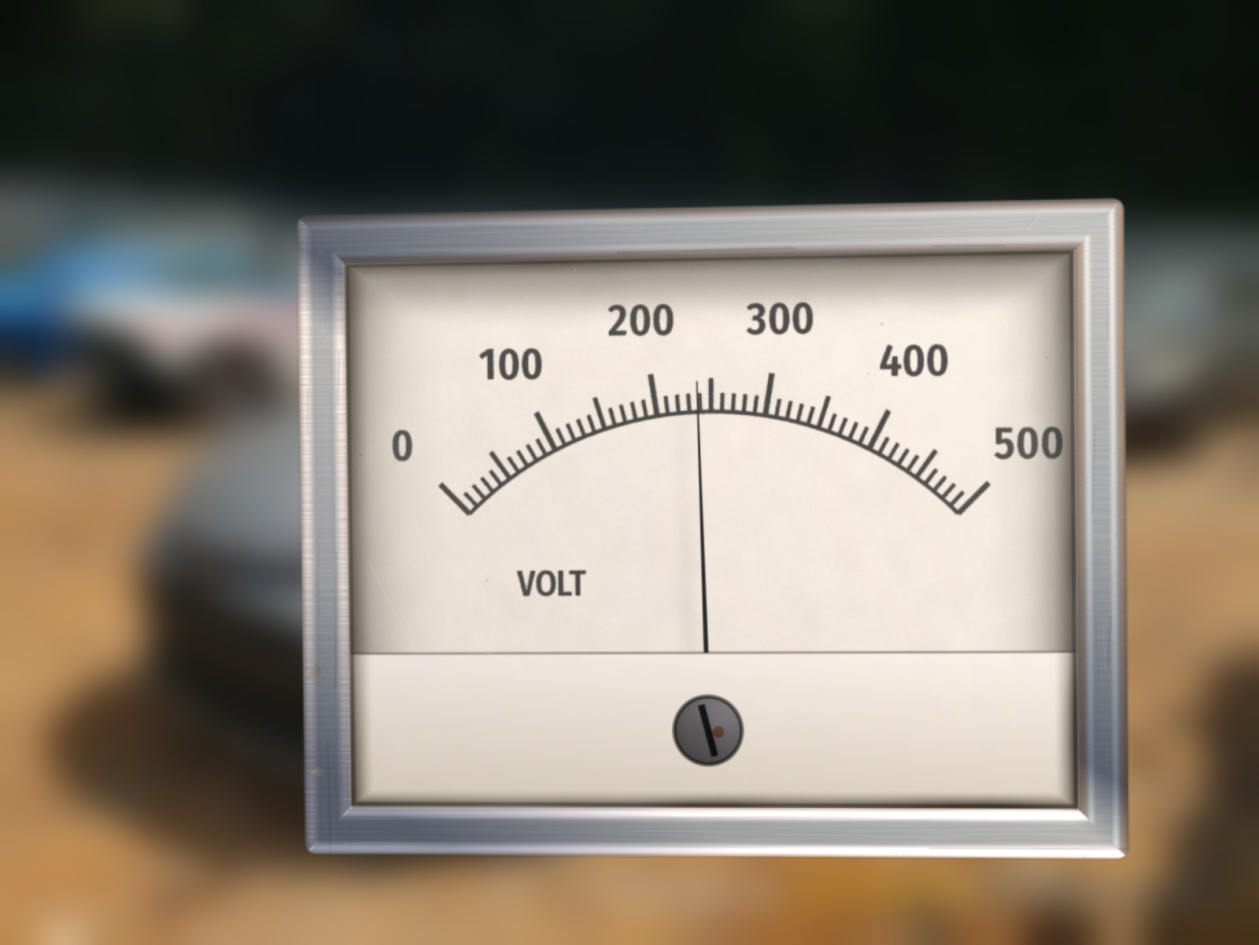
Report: 240 V
